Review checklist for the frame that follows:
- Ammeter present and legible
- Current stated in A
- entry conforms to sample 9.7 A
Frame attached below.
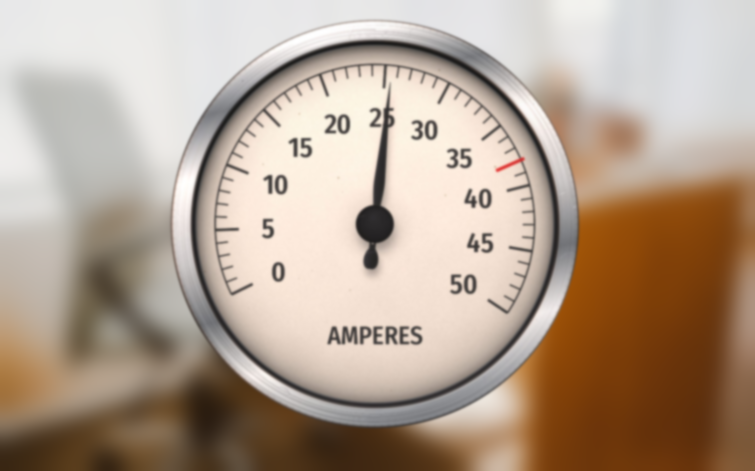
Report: 25.5 A
